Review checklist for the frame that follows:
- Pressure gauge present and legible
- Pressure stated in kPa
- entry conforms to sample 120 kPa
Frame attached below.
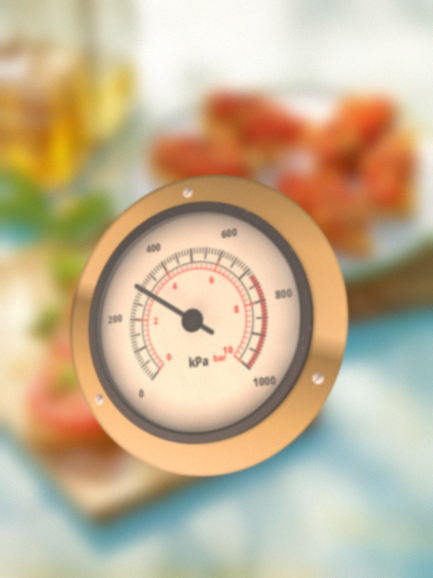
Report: 300 kPa
